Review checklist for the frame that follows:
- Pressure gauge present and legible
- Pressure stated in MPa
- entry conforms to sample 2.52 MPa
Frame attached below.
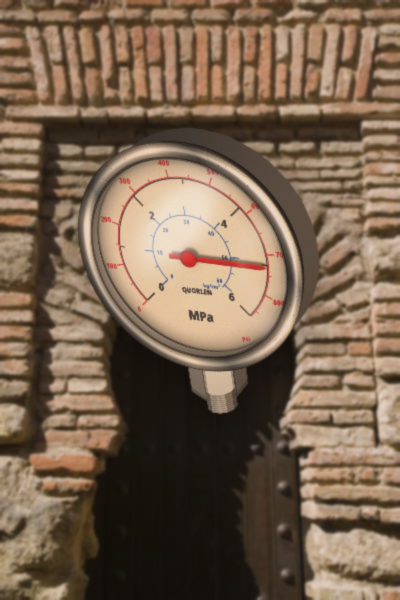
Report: 5 MPa
